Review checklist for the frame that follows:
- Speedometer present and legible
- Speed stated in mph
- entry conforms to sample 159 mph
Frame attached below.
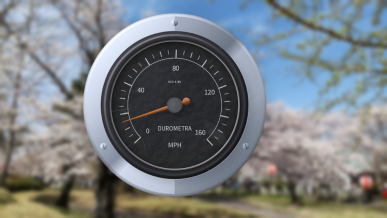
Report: 15 mph
